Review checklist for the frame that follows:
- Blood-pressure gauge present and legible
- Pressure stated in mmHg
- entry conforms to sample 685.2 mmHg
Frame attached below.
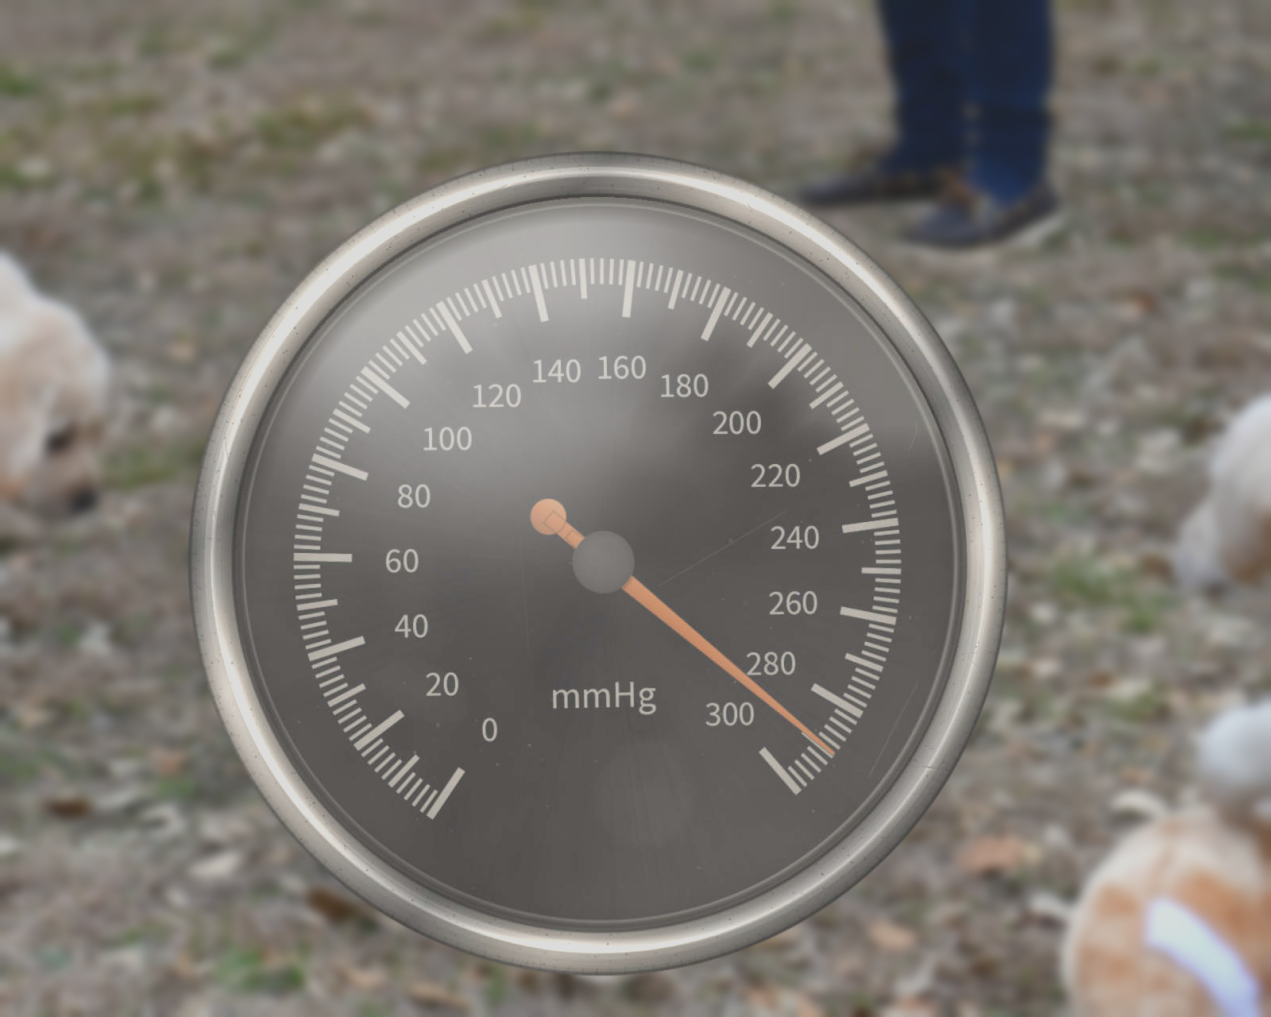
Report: 290 mmHg
